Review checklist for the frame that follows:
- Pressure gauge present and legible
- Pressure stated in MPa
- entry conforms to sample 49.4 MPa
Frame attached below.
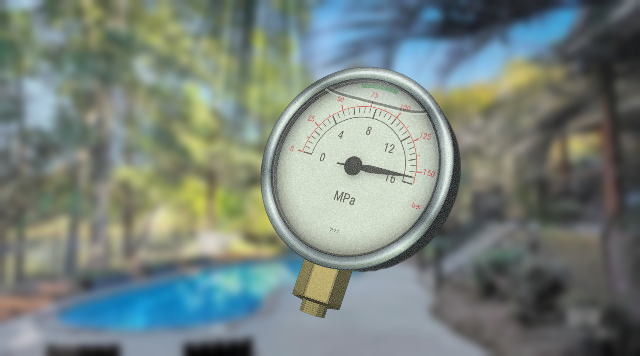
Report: 15.5 MPa
